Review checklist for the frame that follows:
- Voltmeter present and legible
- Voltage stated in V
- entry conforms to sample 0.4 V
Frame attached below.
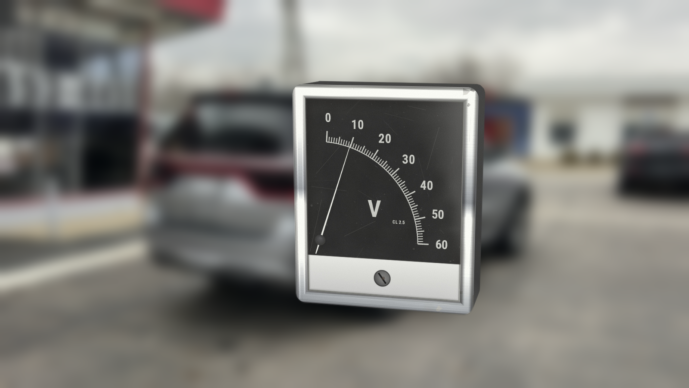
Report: 10 V
